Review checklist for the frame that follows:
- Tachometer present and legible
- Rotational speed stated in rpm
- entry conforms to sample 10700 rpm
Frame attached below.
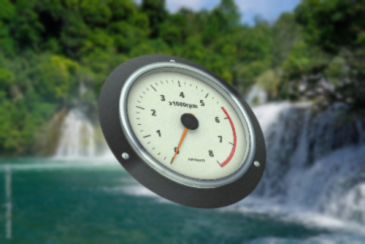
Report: 0 rpm
